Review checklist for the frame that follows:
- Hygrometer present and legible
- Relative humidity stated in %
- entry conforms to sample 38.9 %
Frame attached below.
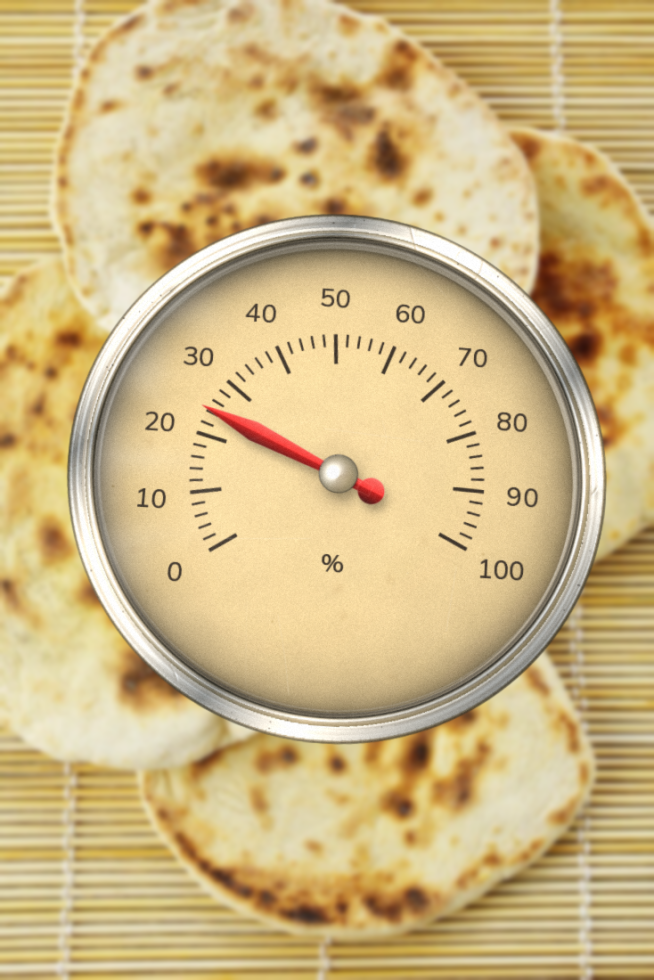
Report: 24 %
